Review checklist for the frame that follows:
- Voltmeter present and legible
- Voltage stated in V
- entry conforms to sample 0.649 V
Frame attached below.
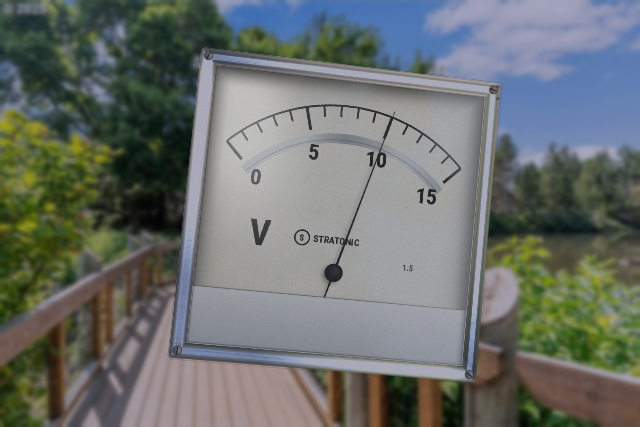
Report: 10 V
